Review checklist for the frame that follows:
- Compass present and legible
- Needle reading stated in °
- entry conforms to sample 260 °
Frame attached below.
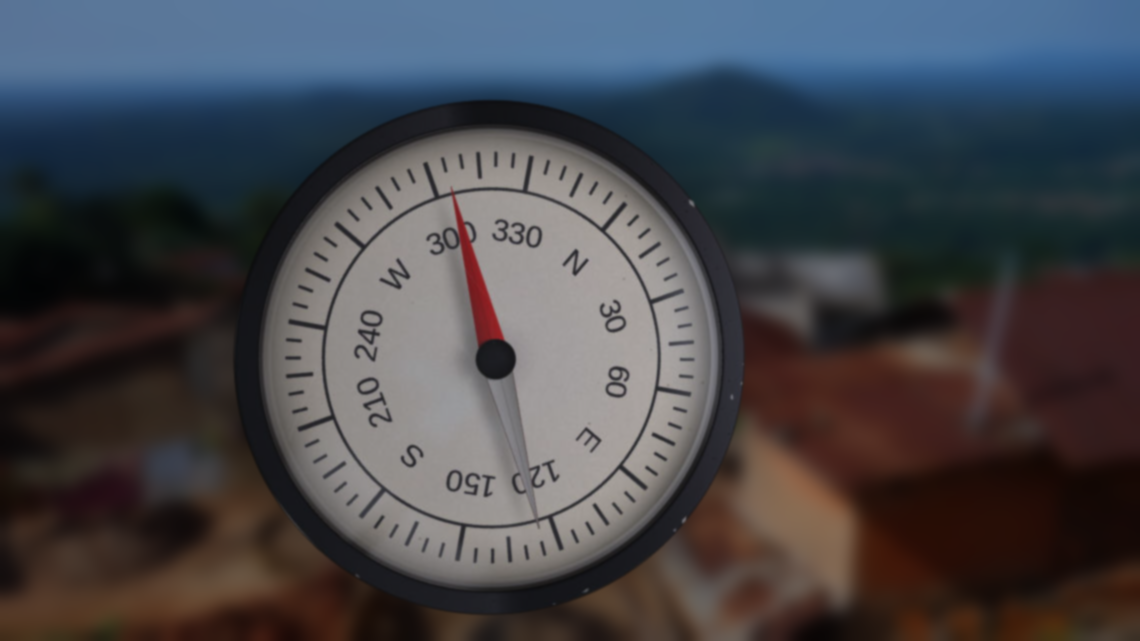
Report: 305 °
